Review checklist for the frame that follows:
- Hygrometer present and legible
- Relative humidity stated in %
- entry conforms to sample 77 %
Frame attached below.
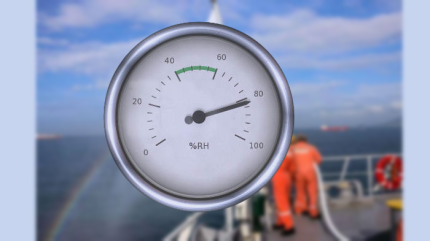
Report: 82 %
